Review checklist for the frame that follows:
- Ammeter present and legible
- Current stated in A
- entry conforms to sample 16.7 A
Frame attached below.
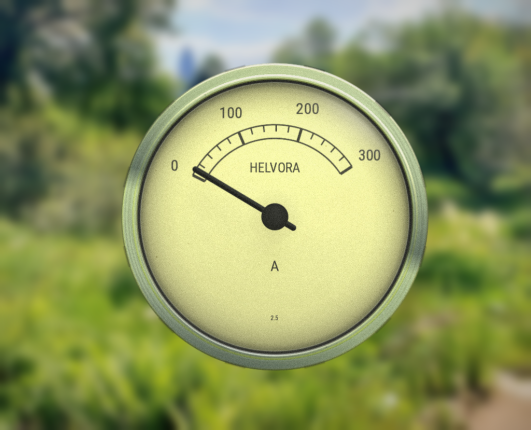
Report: 10 A
